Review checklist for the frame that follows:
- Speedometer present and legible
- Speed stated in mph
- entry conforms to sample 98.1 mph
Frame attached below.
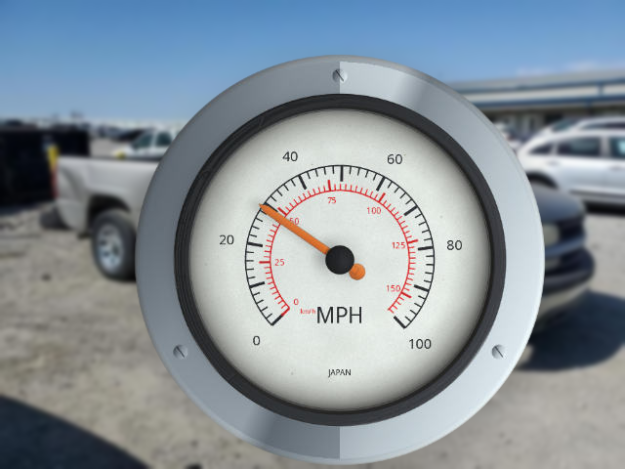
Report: 29 mph
